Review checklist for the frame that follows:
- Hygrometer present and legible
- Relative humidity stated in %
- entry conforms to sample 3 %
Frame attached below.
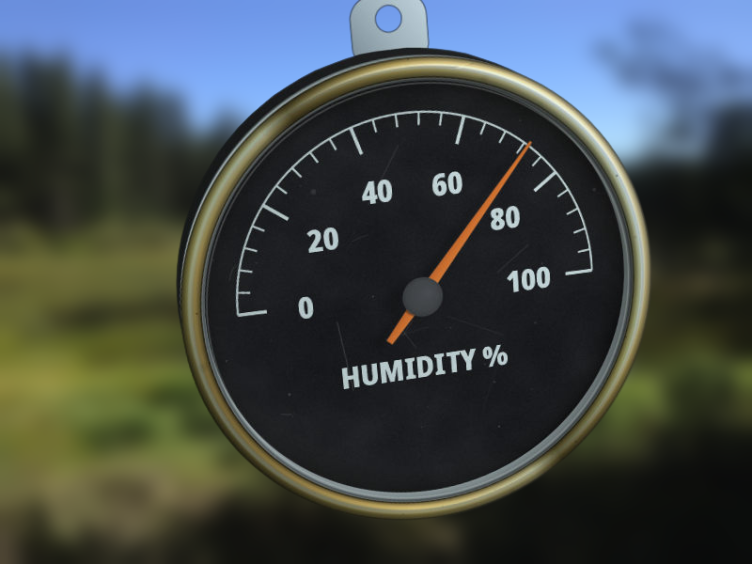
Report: 72 %
